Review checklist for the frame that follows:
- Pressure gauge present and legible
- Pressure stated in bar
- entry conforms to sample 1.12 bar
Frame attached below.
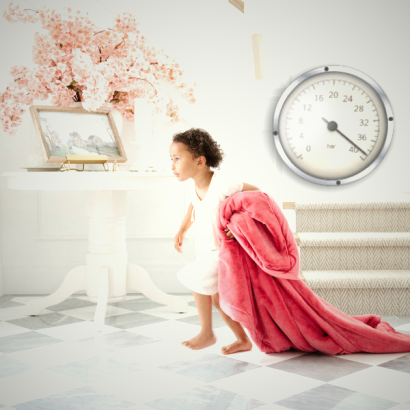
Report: 39 bar
